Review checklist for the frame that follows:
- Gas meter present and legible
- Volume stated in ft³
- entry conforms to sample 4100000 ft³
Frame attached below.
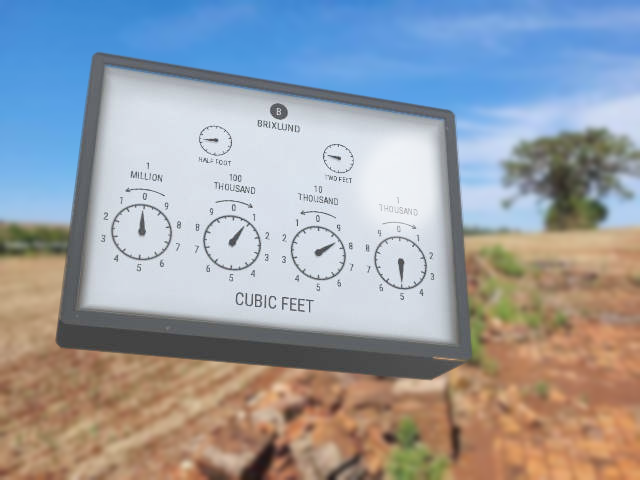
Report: 8500 ft³
